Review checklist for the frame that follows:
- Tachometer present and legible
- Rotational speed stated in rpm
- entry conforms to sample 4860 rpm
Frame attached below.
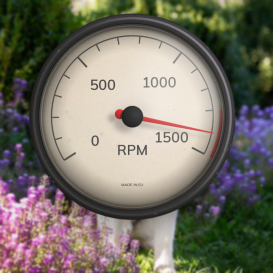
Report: 1400 rpm
